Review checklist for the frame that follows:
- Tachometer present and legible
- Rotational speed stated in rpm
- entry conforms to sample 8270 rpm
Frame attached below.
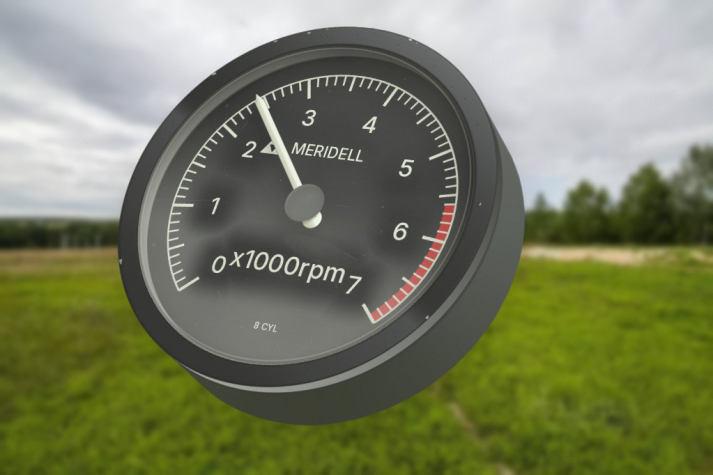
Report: 2450 rpm
